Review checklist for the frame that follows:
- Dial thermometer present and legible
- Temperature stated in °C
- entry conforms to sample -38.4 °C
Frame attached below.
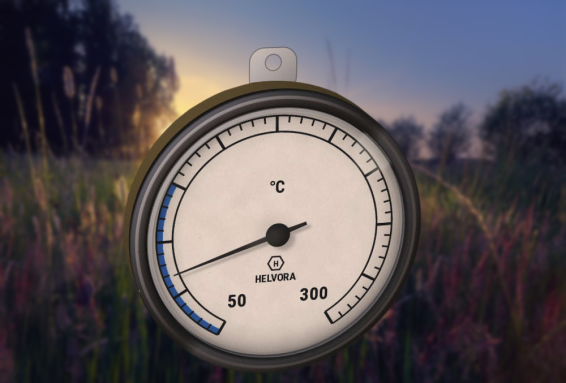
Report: 85 °C
